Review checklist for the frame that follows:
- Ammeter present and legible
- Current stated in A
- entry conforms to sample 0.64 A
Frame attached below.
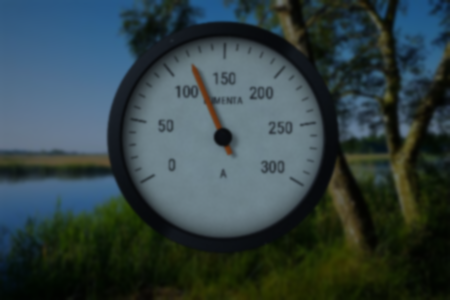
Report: 120 A
